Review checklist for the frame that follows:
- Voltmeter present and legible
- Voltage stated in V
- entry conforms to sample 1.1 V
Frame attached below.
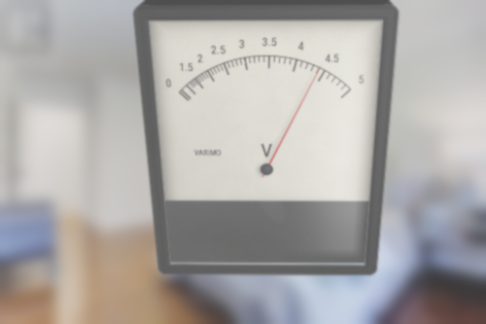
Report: 4.4 V
